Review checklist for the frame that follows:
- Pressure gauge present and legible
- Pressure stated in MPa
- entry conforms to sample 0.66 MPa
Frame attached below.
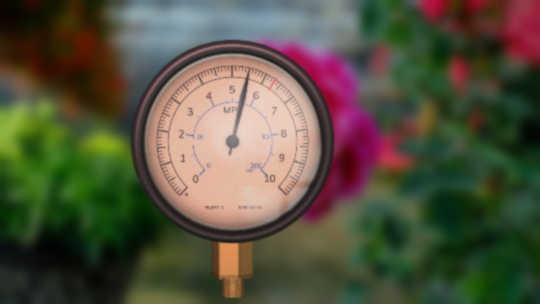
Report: 5.5 MPa
